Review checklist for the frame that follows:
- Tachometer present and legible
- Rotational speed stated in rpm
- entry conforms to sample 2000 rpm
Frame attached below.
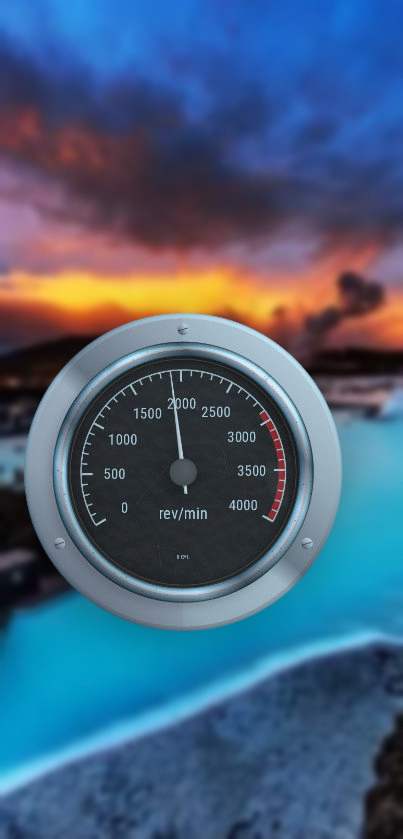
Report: 1900 rpm
